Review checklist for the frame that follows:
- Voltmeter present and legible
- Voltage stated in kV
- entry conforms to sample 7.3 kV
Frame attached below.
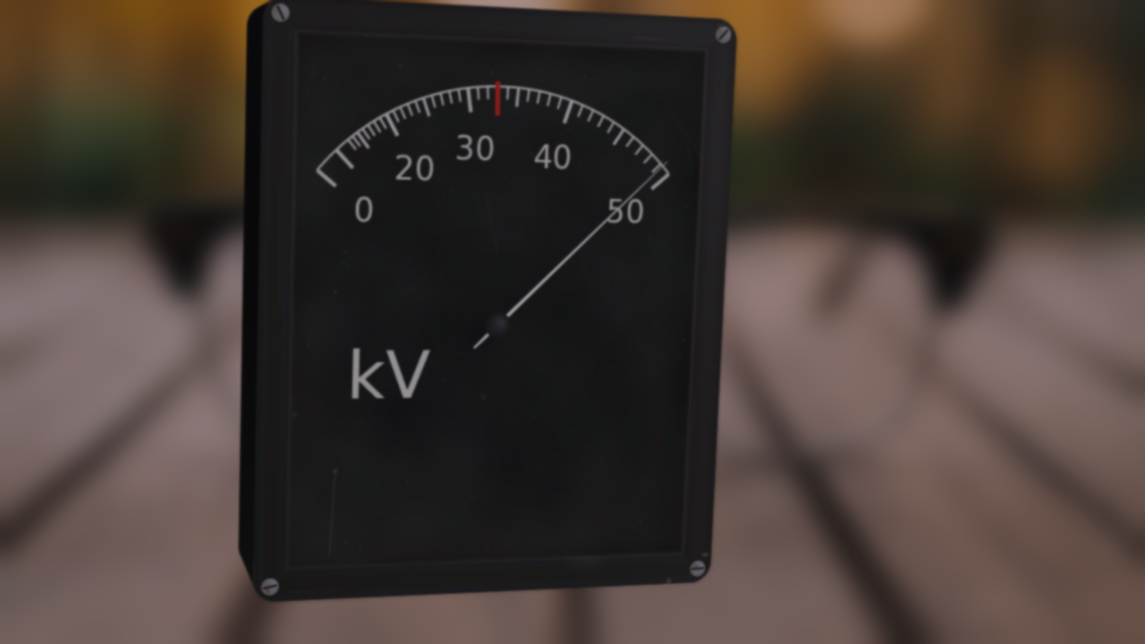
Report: 49 kV
